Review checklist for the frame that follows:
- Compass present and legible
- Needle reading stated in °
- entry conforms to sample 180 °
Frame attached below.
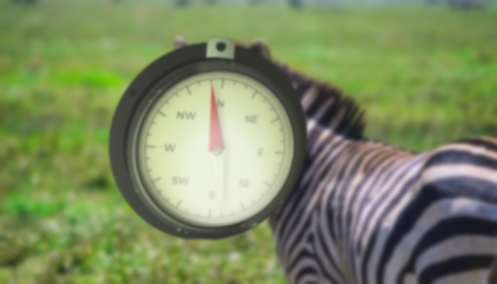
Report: 350 °
